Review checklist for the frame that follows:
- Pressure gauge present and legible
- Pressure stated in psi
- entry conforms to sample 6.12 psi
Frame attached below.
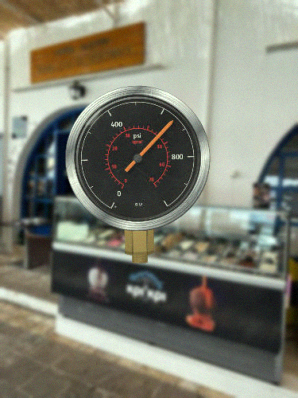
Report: 650 psi
